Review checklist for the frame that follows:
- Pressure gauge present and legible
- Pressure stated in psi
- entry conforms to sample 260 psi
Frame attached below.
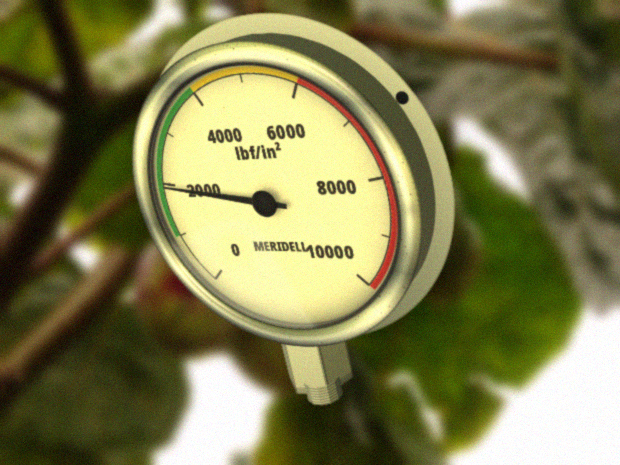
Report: 2000 psi
